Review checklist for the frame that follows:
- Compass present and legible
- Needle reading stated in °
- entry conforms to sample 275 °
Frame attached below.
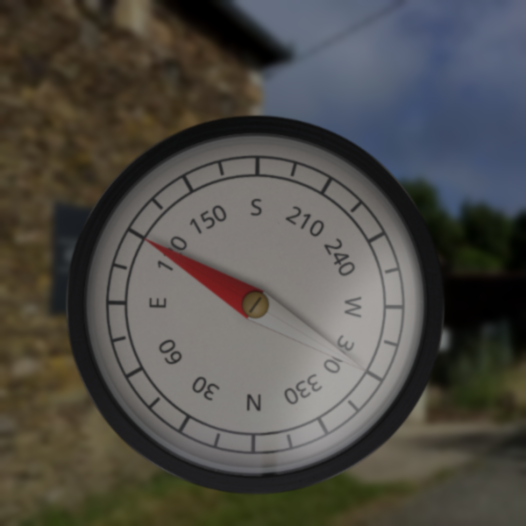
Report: 120 °
